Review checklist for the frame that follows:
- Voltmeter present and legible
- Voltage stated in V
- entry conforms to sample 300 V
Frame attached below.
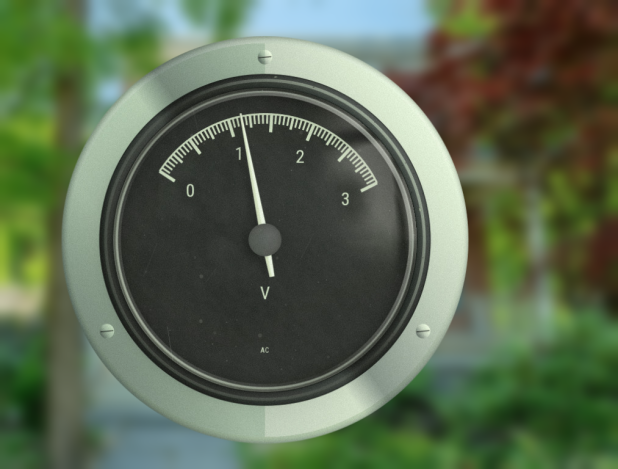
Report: 1.15 V
